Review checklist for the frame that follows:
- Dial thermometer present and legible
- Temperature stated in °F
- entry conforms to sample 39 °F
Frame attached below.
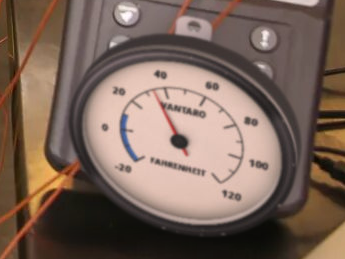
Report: 35 °F
